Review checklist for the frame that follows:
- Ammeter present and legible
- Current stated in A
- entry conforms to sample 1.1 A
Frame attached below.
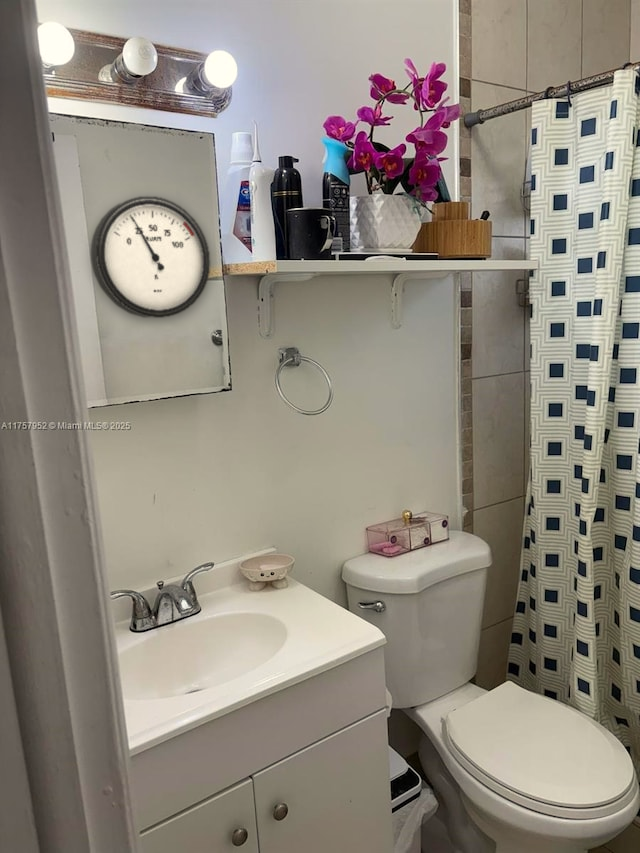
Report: 25 A
